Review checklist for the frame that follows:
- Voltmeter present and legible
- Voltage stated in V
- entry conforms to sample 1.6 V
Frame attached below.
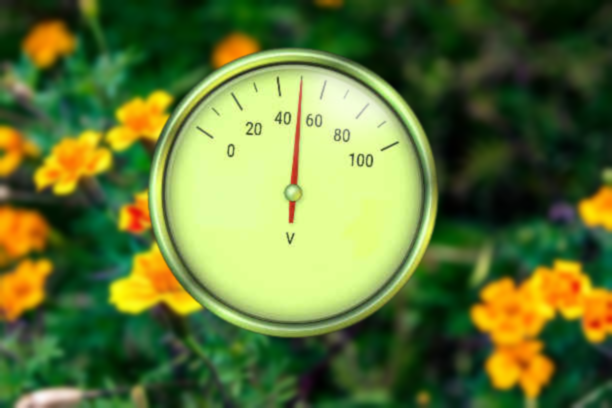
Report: 50 V
